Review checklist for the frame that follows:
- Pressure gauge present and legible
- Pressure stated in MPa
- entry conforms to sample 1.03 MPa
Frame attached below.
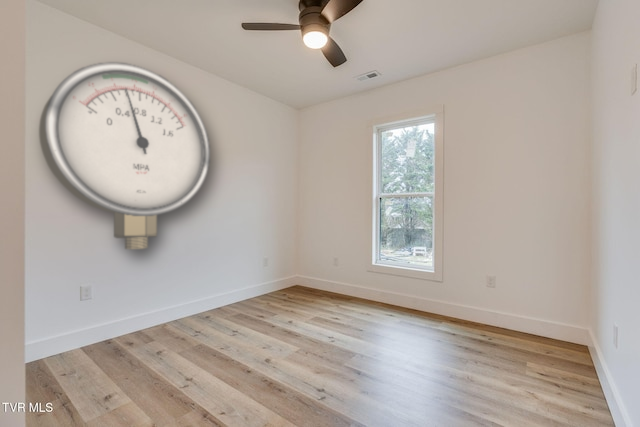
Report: 0.6 MPa
